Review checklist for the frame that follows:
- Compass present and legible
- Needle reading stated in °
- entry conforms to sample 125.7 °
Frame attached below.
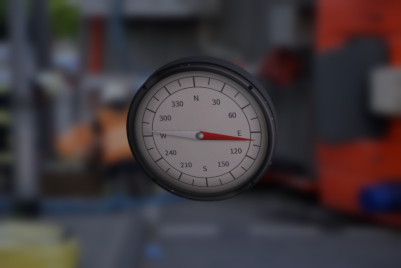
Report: 97.5 °
